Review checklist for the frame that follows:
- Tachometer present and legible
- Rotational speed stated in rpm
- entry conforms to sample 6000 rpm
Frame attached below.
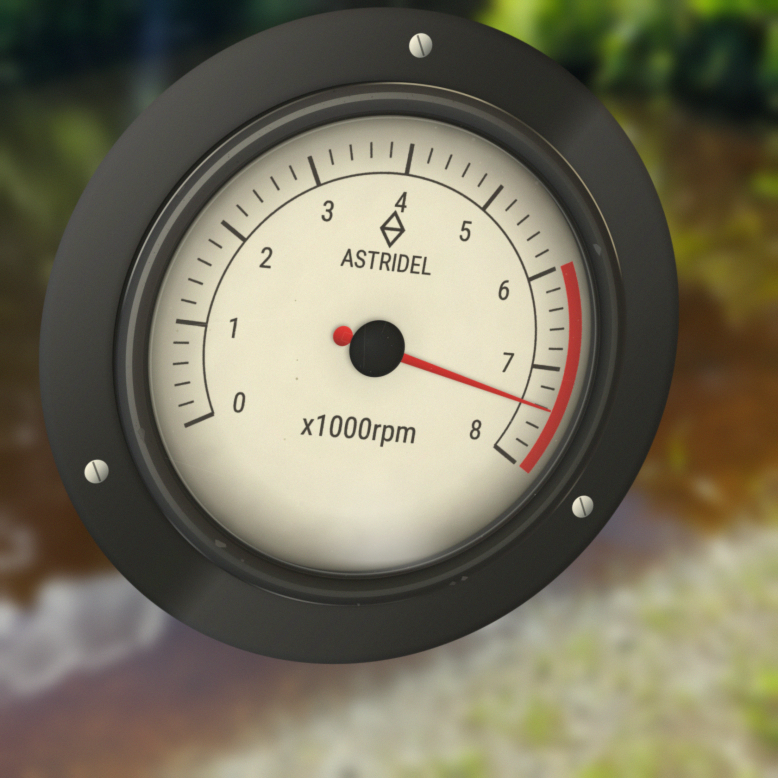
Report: 7400 rpm
